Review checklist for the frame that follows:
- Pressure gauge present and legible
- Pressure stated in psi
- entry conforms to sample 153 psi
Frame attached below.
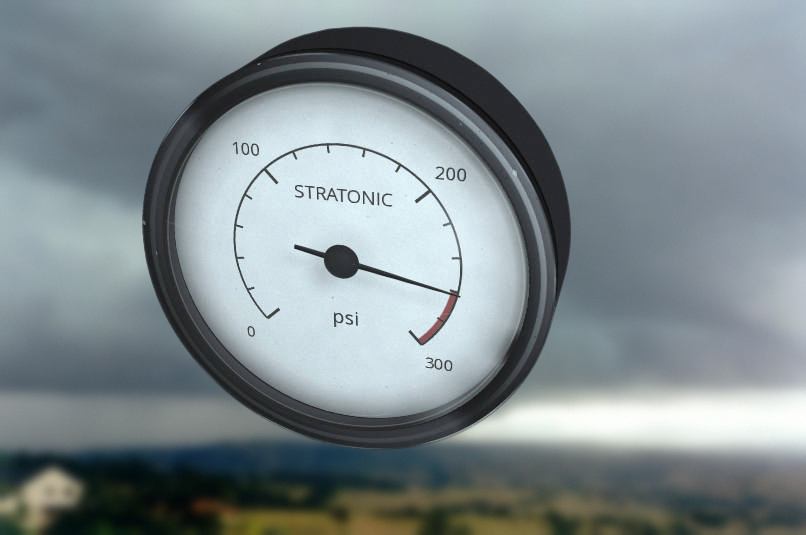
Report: 260 psi
